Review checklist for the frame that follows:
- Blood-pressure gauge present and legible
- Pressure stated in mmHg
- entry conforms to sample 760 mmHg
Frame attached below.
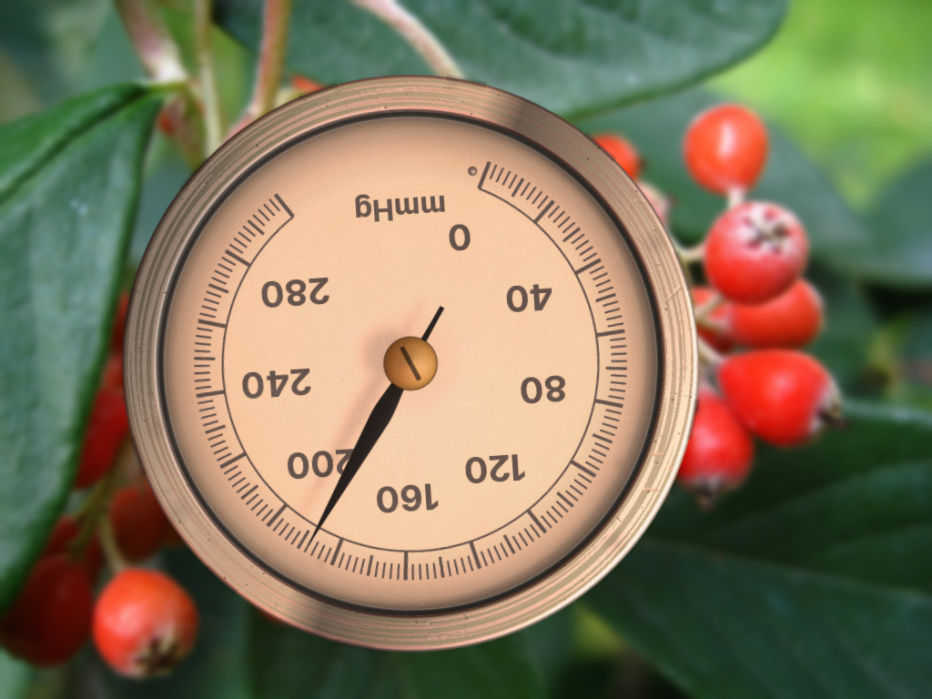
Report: 188 mmHg
